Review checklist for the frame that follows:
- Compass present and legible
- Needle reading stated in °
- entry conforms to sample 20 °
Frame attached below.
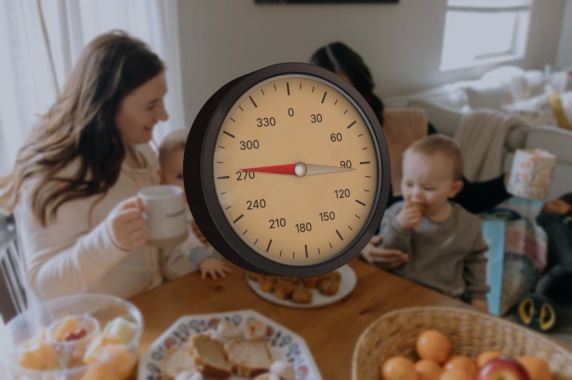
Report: 275 °
